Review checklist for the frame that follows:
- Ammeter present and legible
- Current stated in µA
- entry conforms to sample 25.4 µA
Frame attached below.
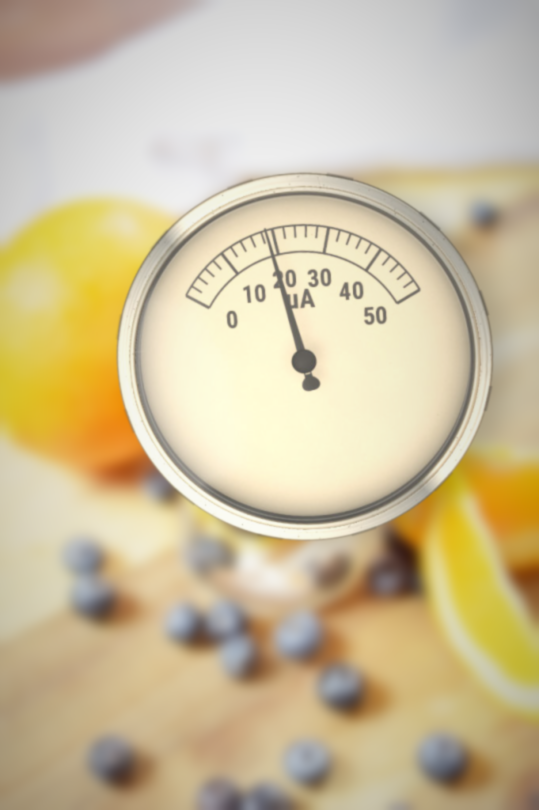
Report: 19 µA
